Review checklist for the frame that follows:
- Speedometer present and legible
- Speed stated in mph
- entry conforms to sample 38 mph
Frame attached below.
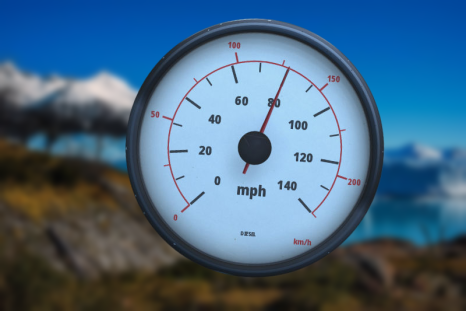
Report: 80 mph
